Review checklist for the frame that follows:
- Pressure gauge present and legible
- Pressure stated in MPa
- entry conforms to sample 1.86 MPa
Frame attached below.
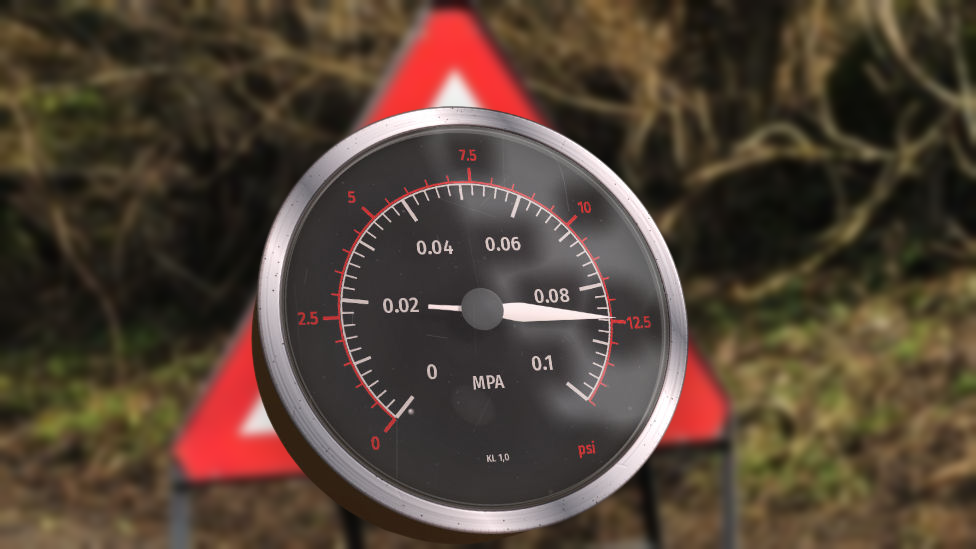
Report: 0.086 MPa
